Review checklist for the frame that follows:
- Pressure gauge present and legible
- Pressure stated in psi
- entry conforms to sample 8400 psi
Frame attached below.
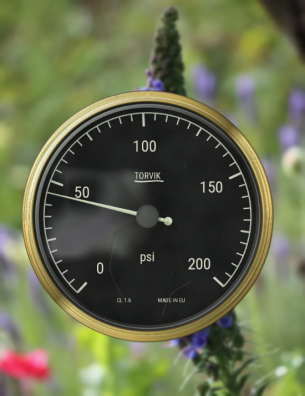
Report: 45 psi
